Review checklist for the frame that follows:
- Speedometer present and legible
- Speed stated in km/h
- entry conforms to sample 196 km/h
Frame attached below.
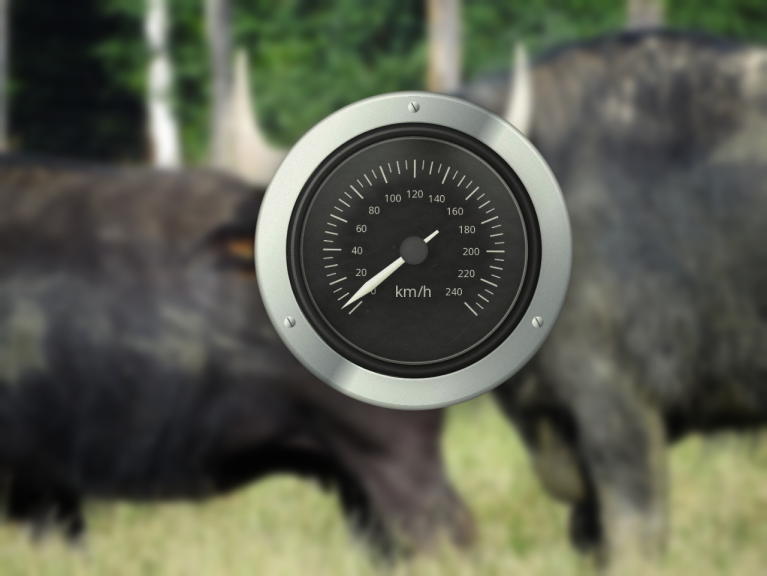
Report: 5 km/h
